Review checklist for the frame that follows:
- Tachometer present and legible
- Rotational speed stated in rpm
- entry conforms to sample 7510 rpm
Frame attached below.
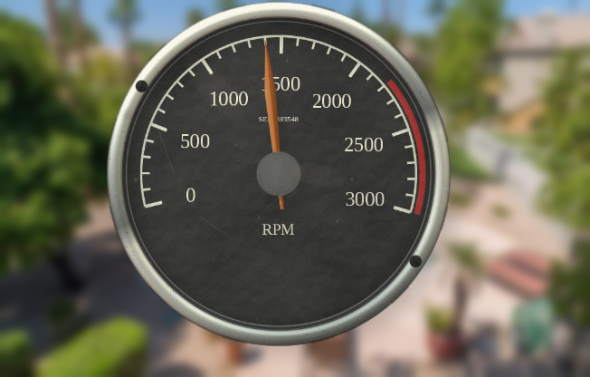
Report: 1400 rpm
